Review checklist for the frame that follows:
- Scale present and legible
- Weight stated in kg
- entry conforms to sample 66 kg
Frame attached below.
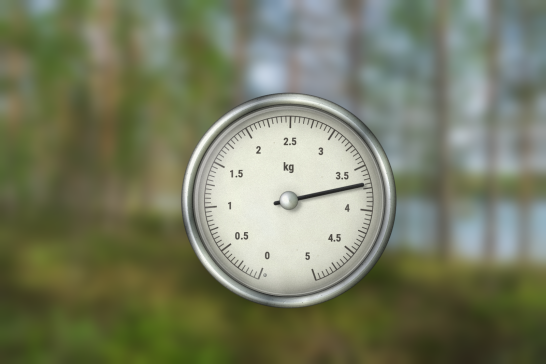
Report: 3.7 kg
